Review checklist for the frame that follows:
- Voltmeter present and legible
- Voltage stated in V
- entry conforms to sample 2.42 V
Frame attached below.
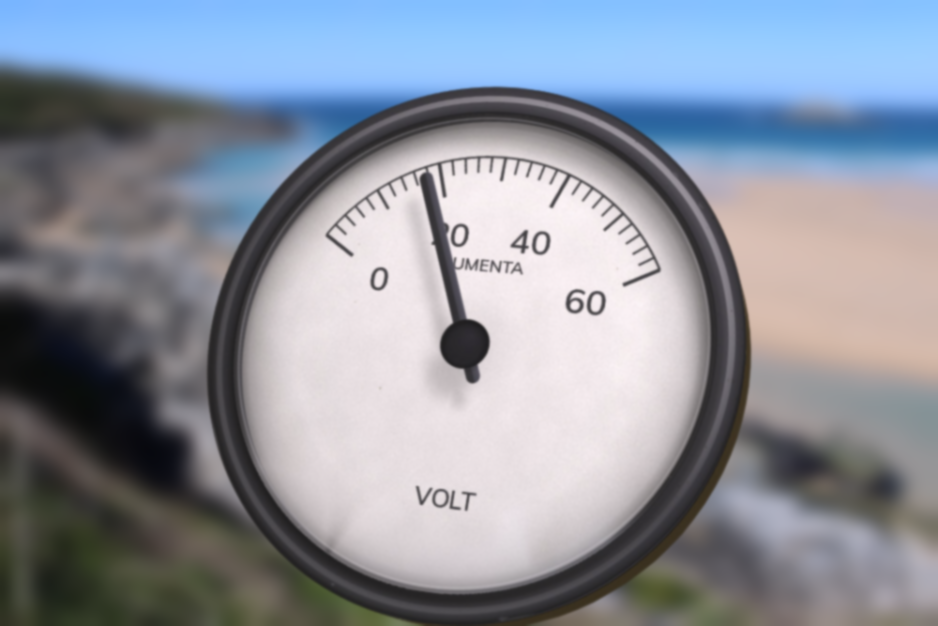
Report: 18 V
